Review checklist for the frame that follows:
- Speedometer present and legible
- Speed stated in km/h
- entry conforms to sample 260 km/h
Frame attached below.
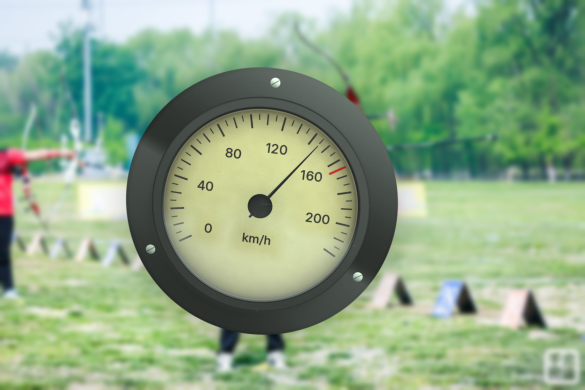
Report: 145 km/h
